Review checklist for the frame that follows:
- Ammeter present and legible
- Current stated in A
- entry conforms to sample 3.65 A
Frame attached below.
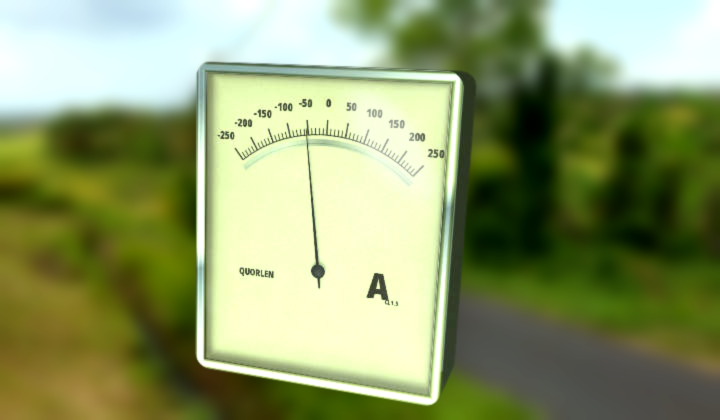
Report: -50 A
